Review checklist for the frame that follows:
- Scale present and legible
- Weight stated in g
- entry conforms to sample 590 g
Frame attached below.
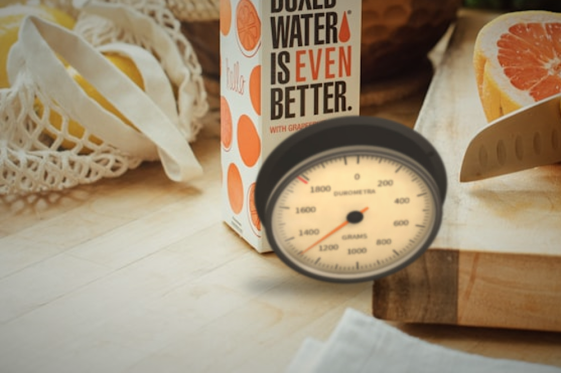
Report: 1300 g
